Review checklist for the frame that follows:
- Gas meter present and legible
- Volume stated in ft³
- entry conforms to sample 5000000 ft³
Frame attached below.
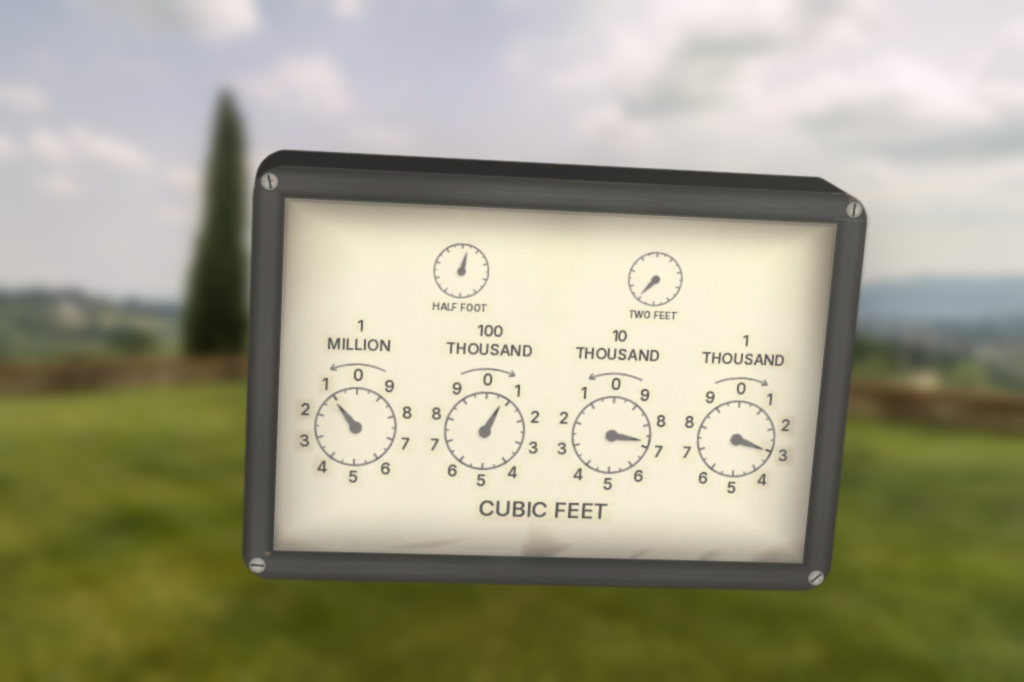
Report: 107300 ft³
